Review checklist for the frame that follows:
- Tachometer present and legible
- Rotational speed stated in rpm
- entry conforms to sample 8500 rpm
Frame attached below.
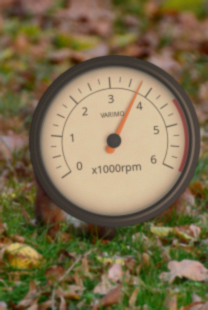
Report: 3750 rpm
